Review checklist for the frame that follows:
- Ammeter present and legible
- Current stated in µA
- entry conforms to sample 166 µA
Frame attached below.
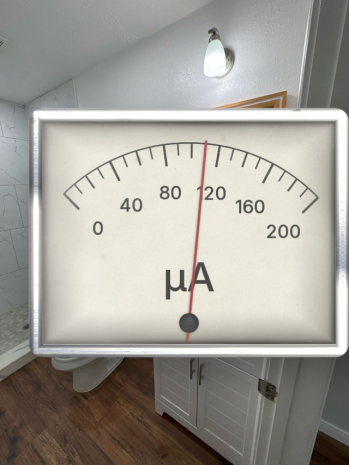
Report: 110 µA
